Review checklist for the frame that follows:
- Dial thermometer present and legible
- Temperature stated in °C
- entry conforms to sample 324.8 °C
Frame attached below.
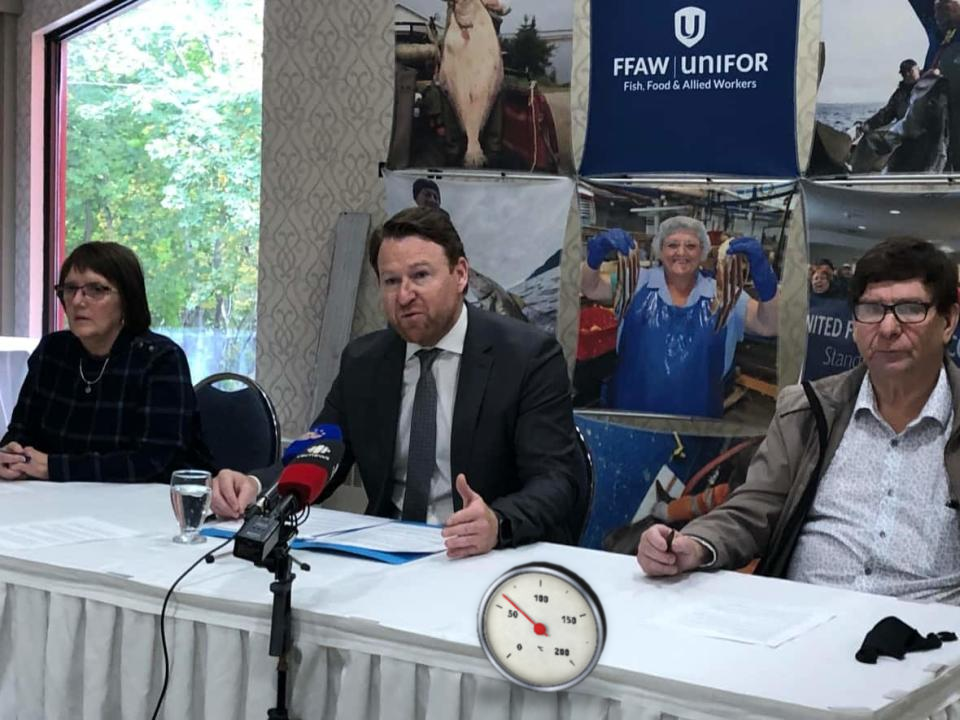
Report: 62.5 °C
